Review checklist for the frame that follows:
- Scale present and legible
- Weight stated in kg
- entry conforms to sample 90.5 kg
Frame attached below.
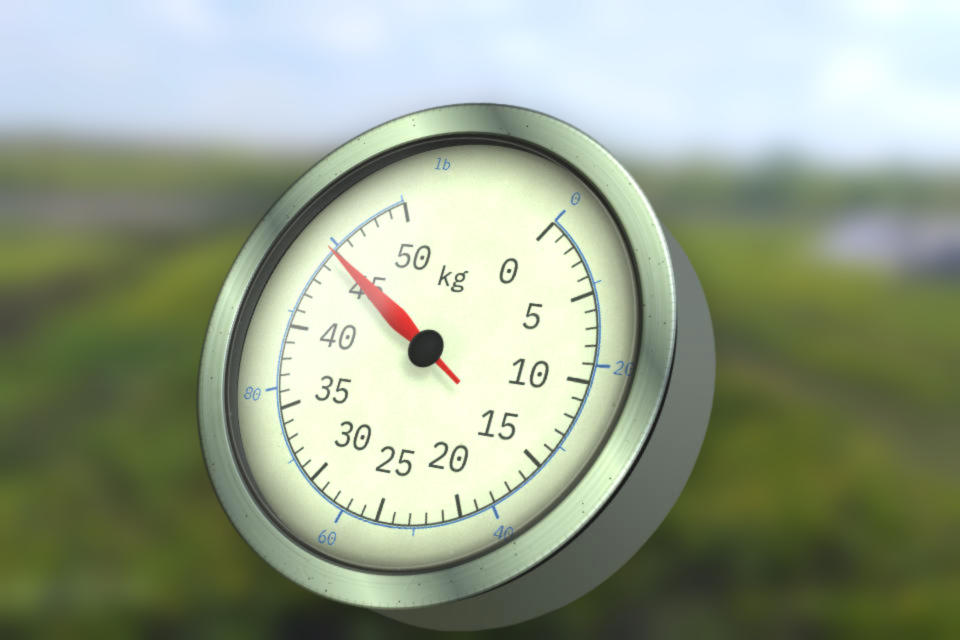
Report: 45 kg
